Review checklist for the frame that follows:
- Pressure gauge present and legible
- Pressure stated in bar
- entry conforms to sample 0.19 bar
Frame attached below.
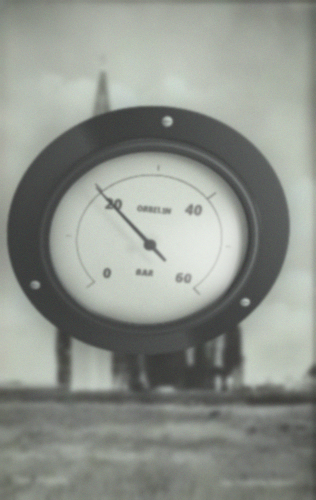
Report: 20 bar
